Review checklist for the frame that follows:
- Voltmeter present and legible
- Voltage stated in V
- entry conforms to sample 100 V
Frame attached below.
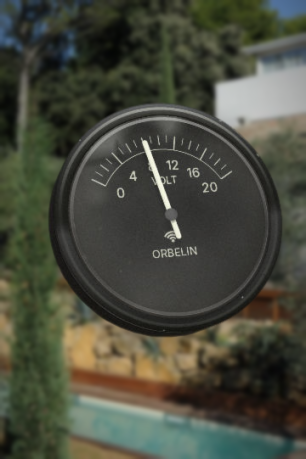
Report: 8 V
